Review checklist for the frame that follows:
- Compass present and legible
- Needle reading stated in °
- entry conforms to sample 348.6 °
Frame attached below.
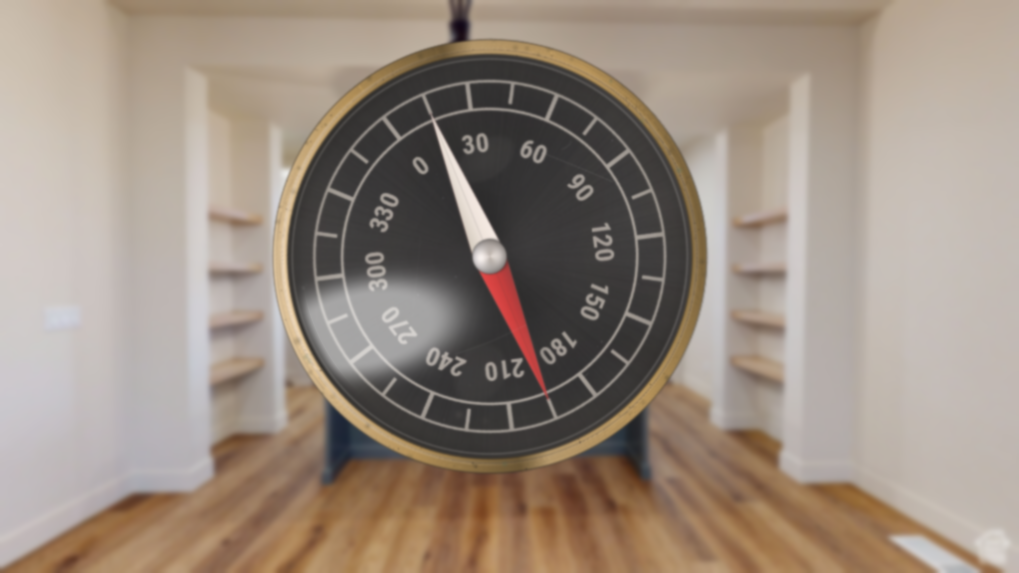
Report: 195 °
